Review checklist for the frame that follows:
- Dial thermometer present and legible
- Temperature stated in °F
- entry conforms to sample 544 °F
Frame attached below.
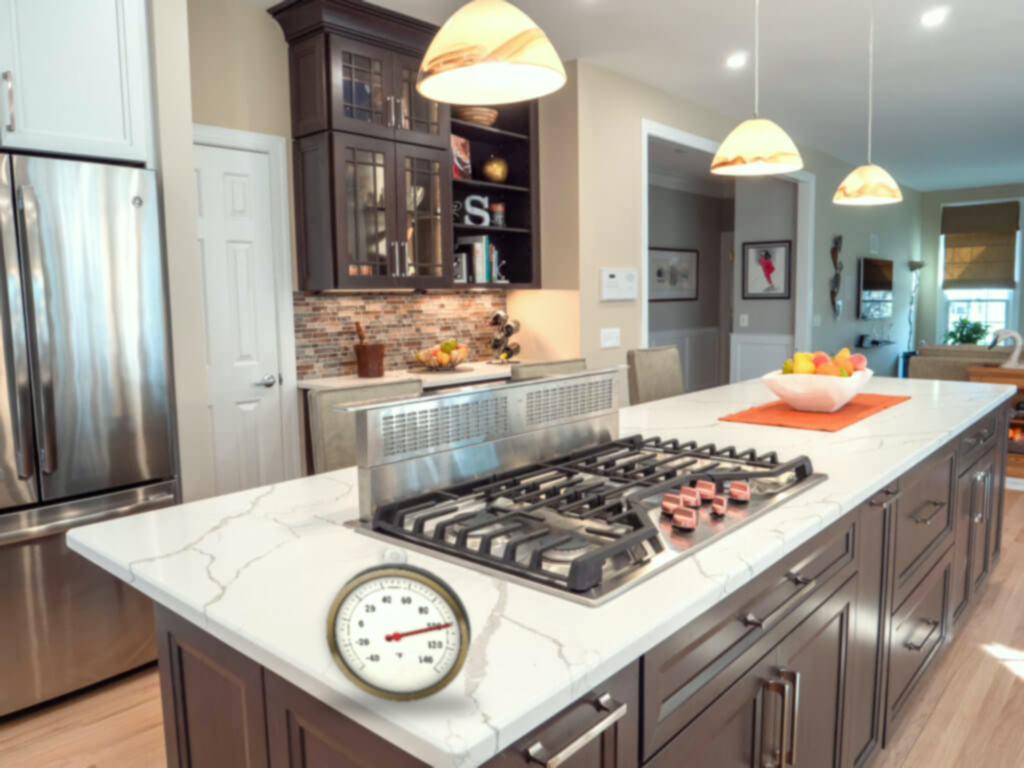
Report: 100 °F
